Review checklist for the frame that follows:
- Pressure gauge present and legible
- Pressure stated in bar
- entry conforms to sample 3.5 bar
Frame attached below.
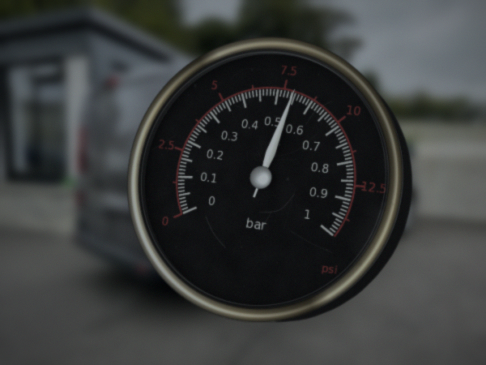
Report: 0.55 bar
